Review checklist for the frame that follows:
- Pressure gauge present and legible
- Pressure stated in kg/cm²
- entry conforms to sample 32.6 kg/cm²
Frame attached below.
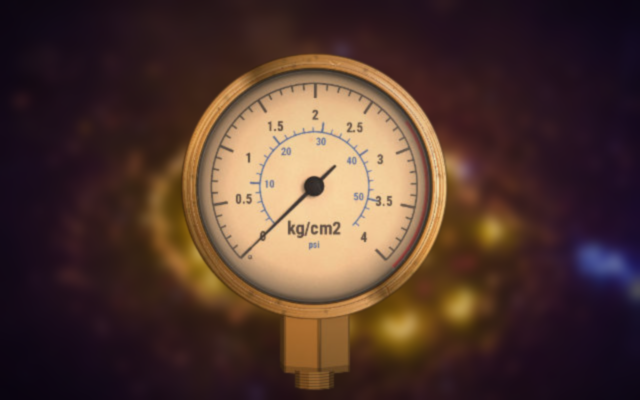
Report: 0 kg/cm²
